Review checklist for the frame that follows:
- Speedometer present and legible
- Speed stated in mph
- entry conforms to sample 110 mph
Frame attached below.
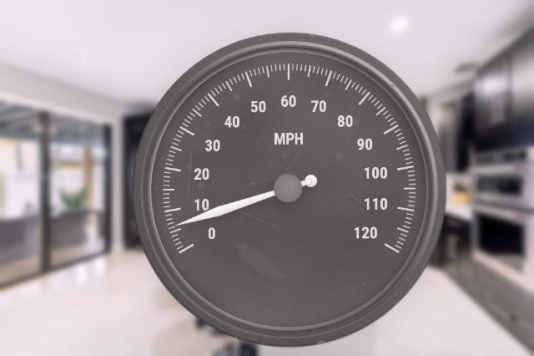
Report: 6 mph
